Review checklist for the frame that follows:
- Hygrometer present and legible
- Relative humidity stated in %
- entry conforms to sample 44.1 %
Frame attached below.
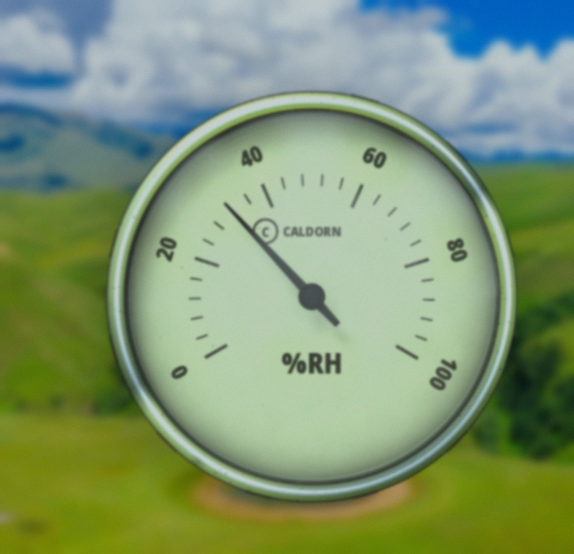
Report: 32 %
